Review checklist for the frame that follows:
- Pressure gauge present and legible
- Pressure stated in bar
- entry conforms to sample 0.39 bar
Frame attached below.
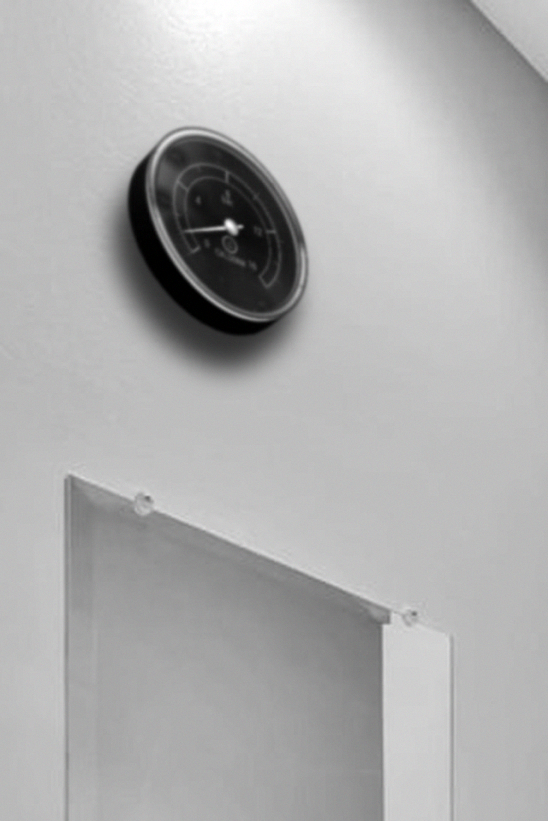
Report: 1 bar
